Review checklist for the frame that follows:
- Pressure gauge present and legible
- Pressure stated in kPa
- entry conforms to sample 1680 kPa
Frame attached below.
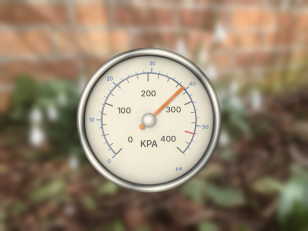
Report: 270 kPa
